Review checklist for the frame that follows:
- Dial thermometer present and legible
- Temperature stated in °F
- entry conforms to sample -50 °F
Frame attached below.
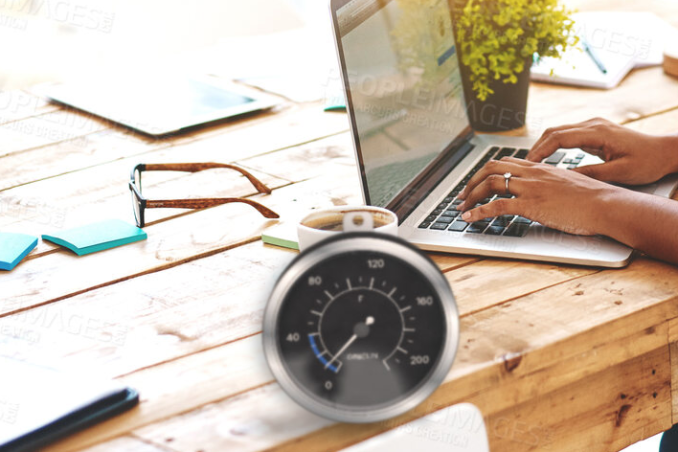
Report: 10 °F
